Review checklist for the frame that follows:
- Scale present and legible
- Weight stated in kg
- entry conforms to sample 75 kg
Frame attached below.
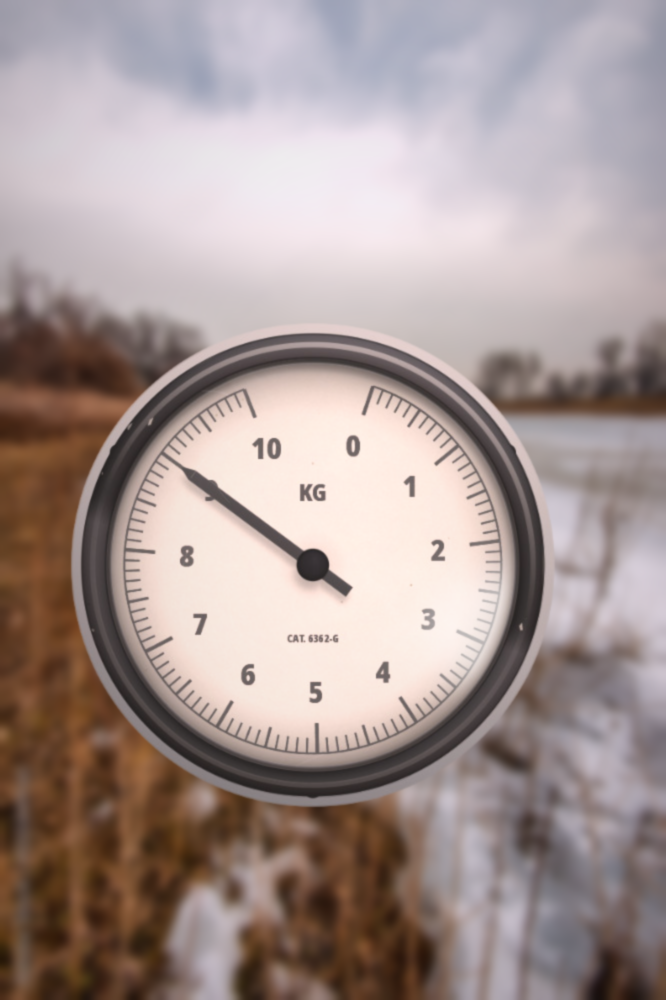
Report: 9 kg
